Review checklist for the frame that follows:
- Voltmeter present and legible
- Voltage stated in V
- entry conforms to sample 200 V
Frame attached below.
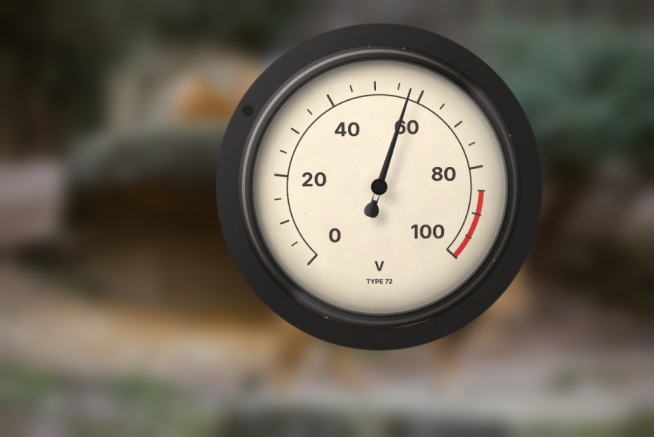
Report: 57.5 V
